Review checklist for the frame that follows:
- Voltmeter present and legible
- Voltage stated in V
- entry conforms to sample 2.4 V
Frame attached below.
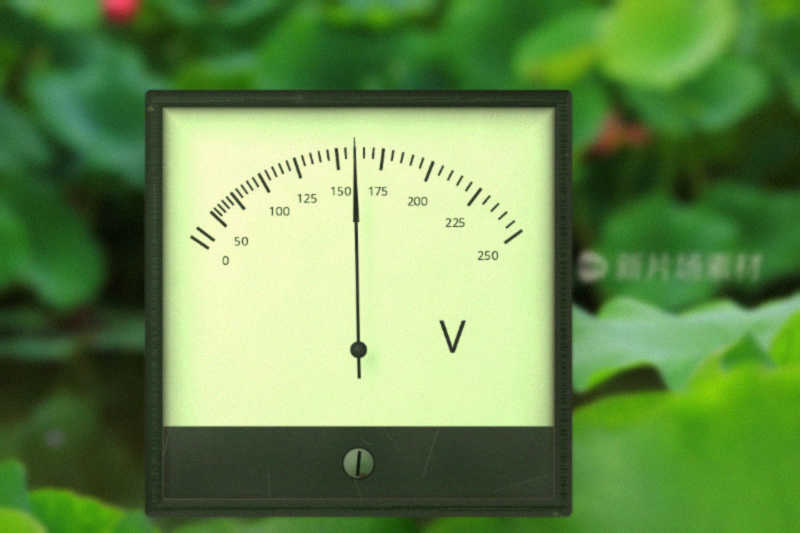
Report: 160 V
